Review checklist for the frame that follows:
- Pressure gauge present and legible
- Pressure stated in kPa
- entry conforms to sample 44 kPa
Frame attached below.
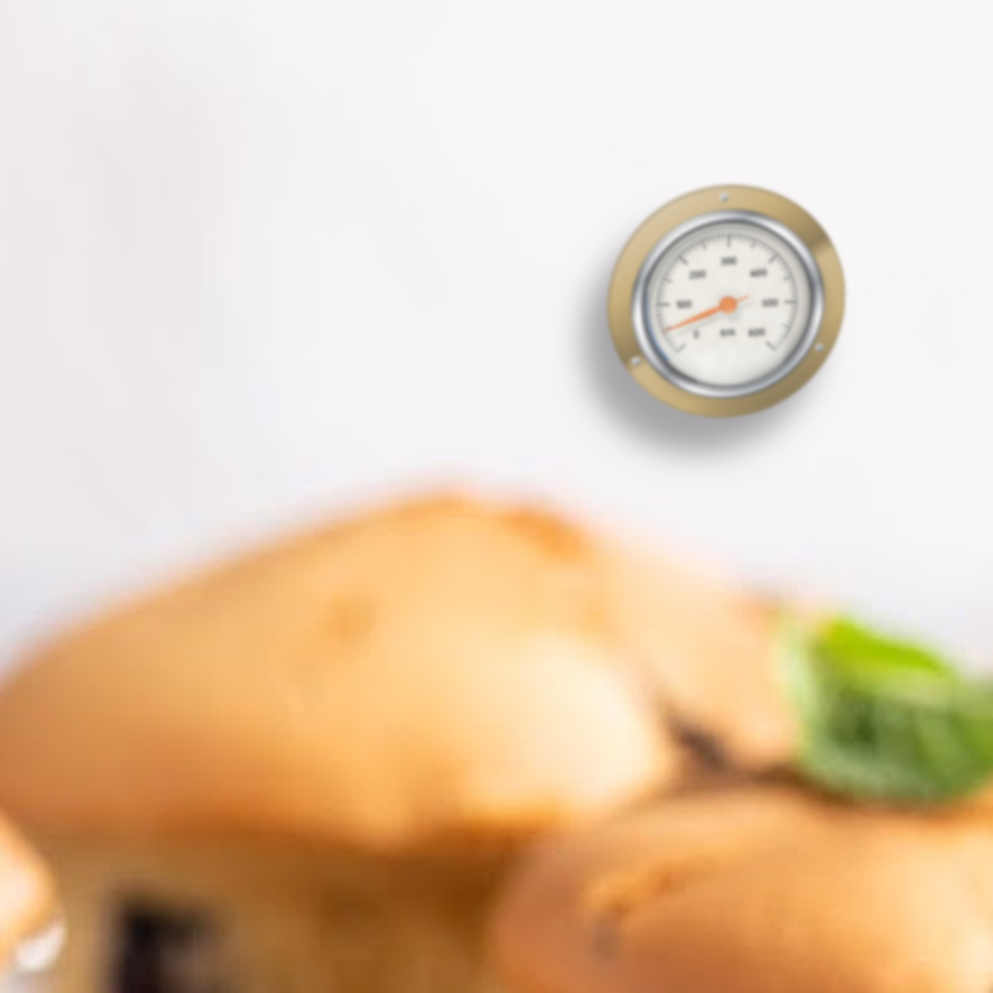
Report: 50 kPa
